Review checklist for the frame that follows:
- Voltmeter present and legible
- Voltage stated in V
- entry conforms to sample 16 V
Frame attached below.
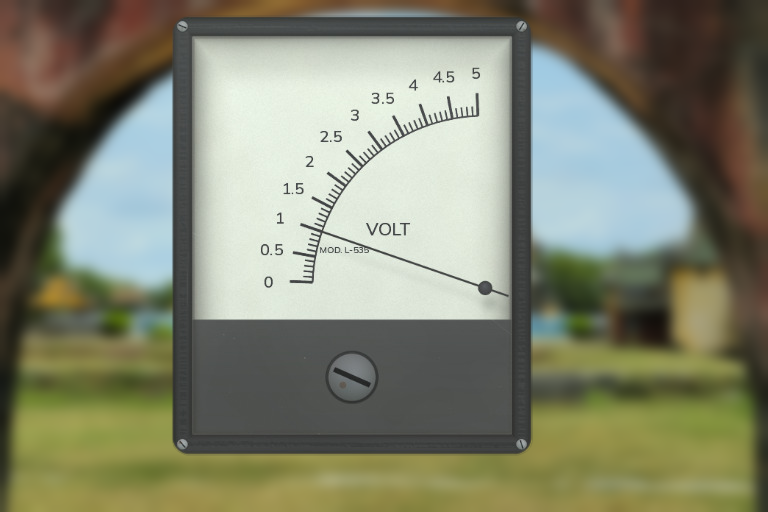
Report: 1 V
